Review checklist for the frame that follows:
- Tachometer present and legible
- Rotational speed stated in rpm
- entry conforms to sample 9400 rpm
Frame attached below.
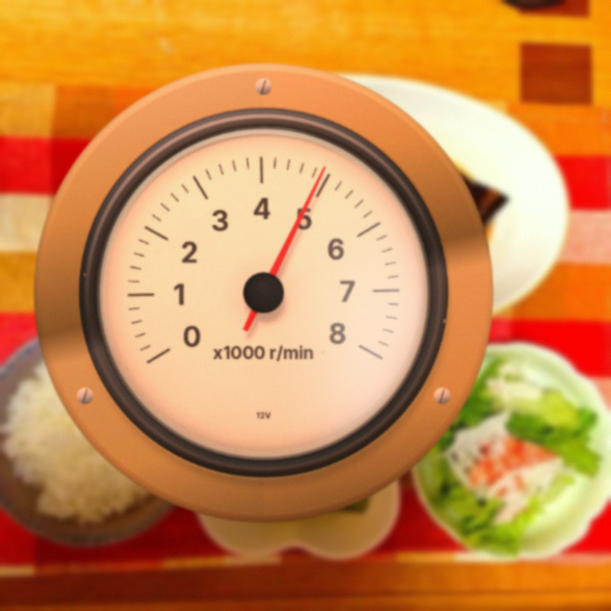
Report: 4900 rpm
